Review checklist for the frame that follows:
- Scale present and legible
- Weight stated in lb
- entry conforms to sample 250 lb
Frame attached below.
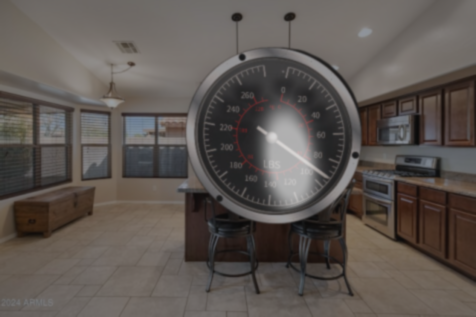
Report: 92 lb
